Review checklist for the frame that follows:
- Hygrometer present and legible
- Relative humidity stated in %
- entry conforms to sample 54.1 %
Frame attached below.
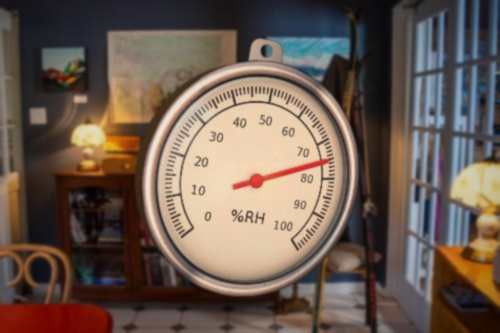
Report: 75 %
